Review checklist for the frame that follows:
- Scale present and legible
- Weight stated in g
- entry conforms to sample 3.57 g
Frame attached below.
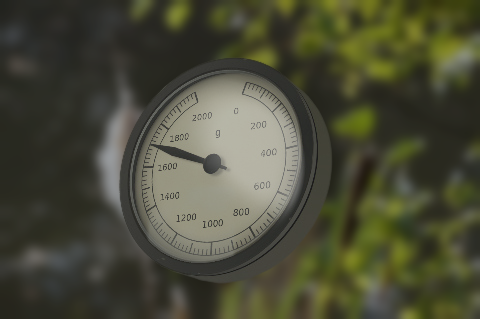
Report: 1700 g
